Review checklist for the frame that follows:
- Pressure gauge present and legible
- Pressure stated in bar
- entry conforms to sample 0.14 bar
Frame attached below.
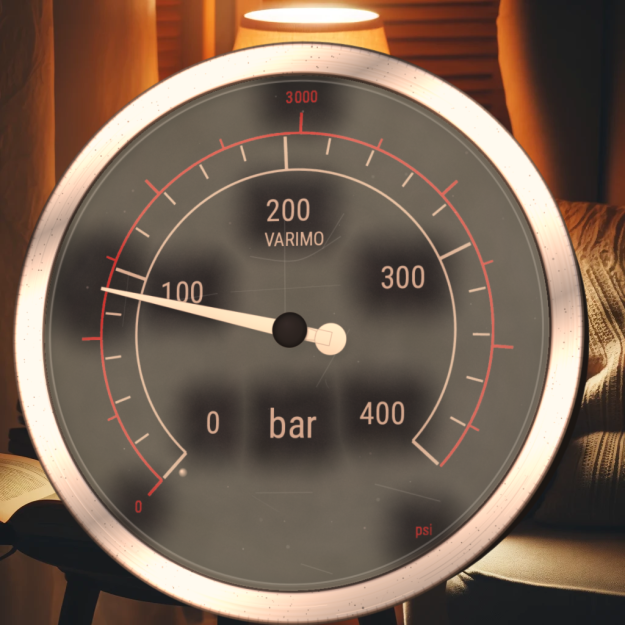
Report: 90 bar
